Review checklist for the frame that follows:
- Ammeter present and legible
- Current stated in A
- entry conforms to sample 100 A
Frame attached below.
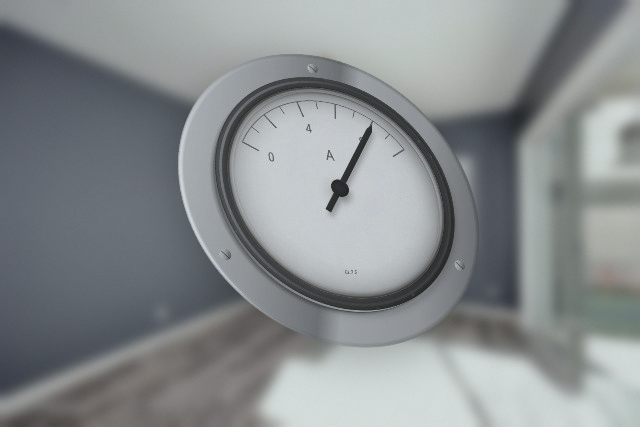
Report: 8 A
